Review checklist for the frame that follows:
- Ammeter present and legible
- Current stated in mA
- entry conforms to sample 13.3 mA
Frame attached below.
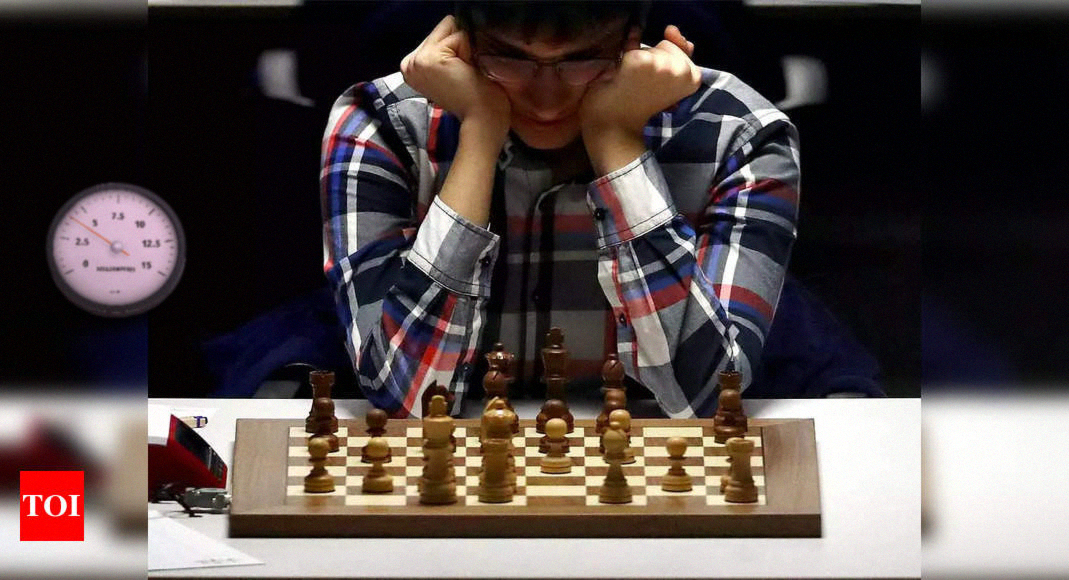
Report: 4 mA
